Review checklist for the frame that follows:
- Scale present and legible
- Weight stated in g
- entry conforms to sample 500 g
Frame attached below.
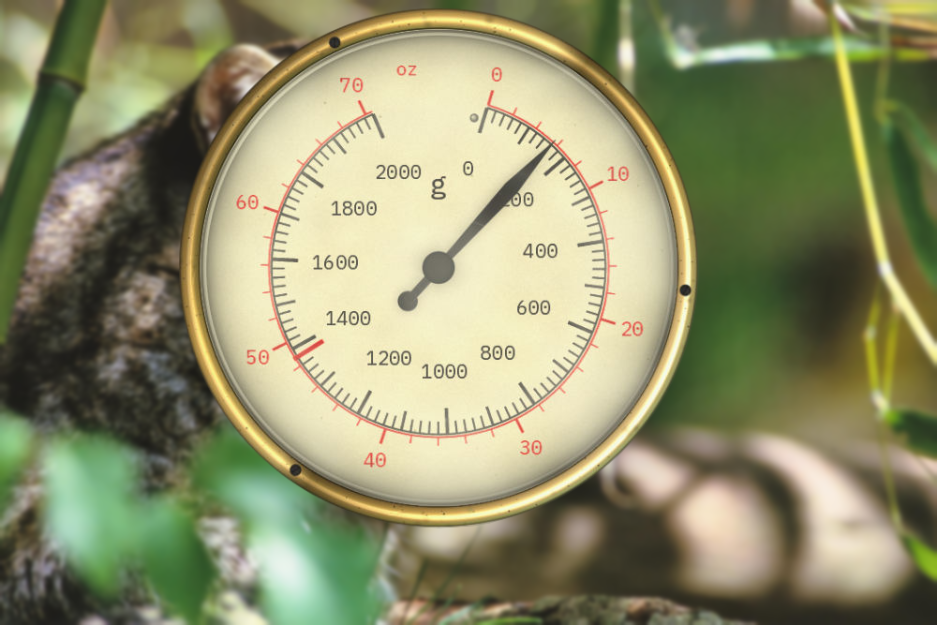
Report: 160 g
